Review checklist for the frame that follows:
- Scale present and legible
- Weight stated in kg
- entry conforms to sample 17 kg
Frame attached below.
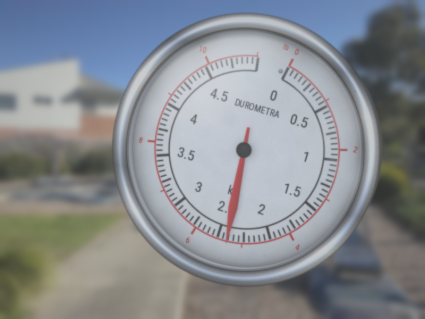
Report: 2.4 kg
